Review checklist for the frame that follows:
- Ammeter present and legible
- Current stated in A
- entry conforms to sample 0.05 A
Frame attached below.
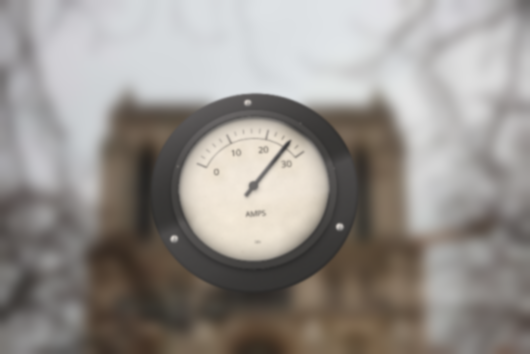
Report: 26 A
